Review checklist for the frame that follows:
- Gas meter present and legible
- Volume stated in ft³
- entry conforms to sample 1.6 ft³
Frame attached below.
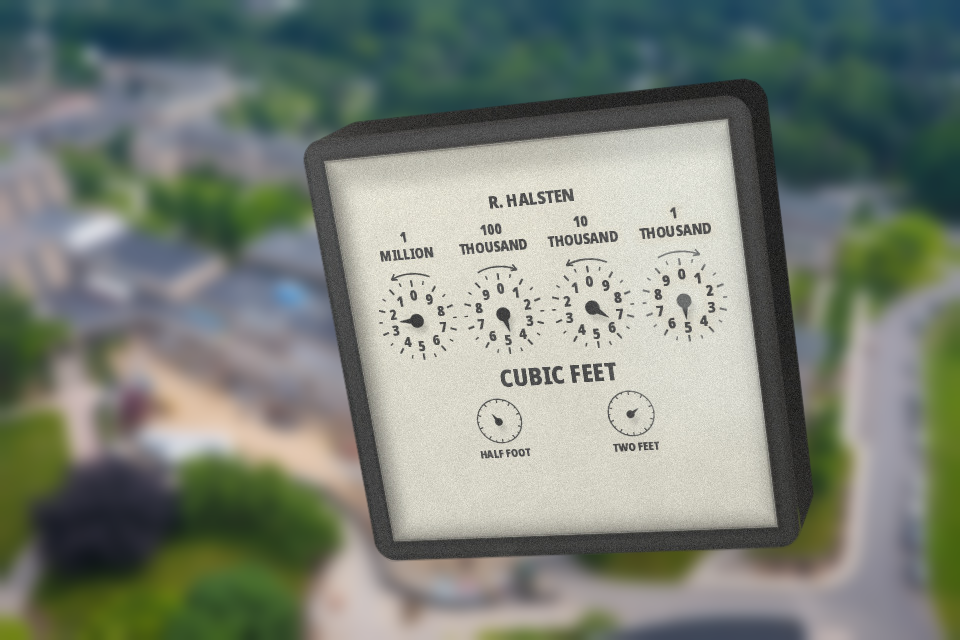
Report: 246500 ft³
